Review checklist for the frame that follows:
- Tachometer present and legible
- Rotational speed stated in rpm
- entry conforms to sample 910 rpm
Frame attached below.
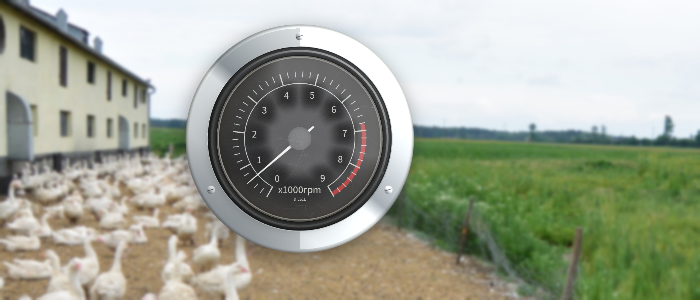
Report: 600 rpm
